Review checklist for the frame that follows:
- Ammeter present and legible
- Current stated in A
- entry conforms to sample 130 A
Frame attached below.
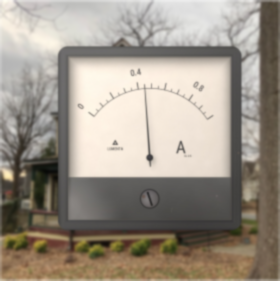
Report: 0.45 A
